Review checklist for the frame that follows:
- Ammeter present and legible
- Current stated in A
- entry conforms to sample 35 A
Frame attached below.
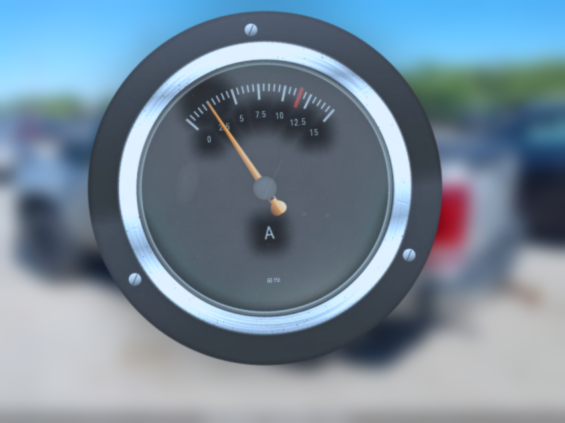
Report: 2.5 A
